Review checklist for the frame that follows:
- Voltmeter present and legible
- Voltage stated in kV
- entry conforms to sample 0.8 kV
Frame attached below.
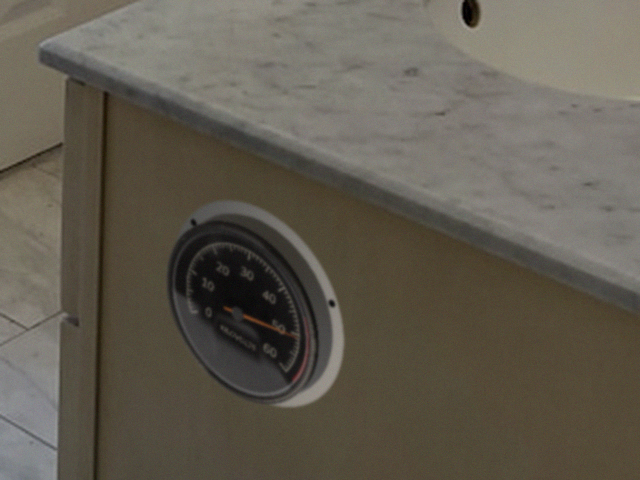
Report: 50 kV
